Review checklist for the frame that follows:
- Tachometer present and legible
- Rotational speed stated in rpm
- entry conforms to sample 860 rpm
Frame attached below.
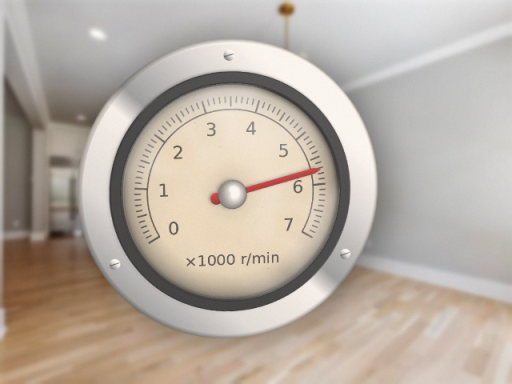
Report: 5700 rpm
